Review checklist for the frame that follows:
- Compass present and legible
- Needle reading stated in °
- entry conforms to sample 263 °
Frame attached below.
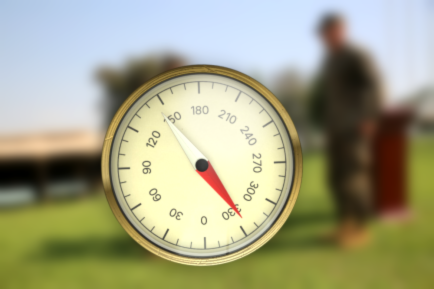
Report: 325 °
